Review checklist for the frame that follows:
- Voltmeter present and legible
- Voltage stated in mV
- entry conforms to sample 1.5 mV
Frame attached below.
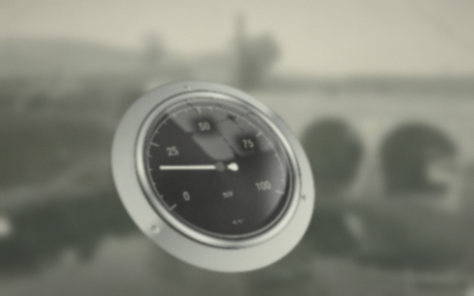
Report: 15 mV
